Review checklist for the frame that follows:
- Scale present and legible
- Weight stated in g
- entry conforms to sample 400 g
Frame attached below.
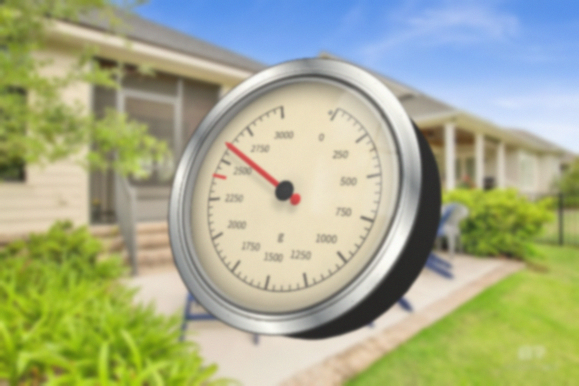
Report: 2600 g
